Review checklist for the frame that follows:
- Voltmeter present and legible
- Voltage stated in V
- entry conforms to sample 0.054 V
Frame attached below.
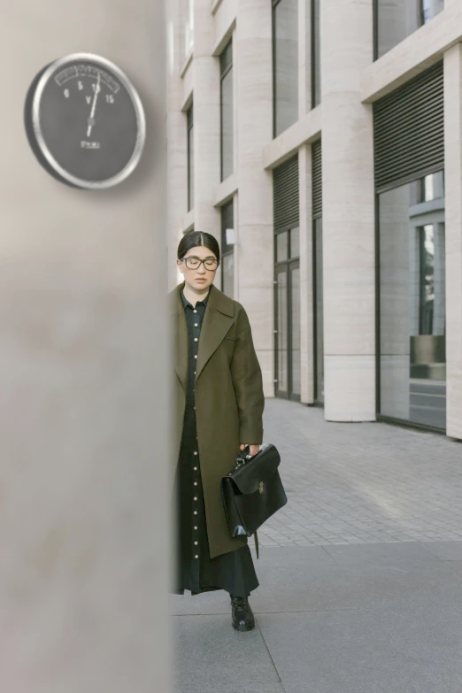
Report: 10 V
